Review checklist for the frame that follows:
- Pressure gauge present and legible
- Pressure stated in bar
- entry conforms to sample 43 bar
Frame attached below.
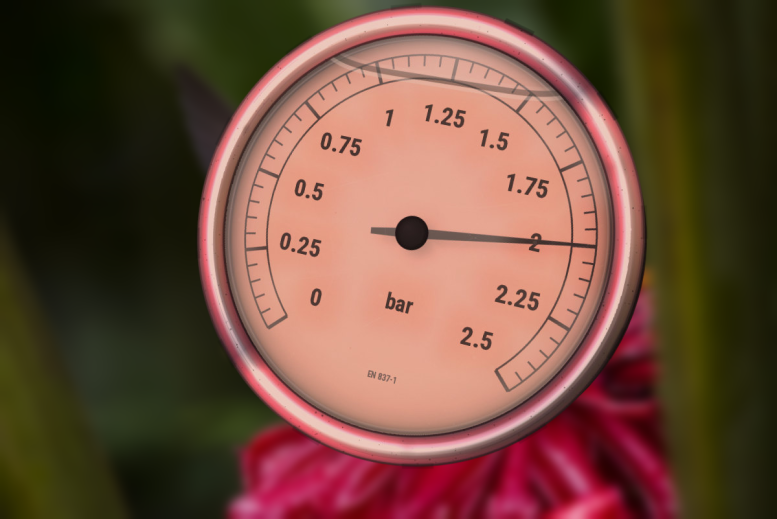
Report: 2 bar
